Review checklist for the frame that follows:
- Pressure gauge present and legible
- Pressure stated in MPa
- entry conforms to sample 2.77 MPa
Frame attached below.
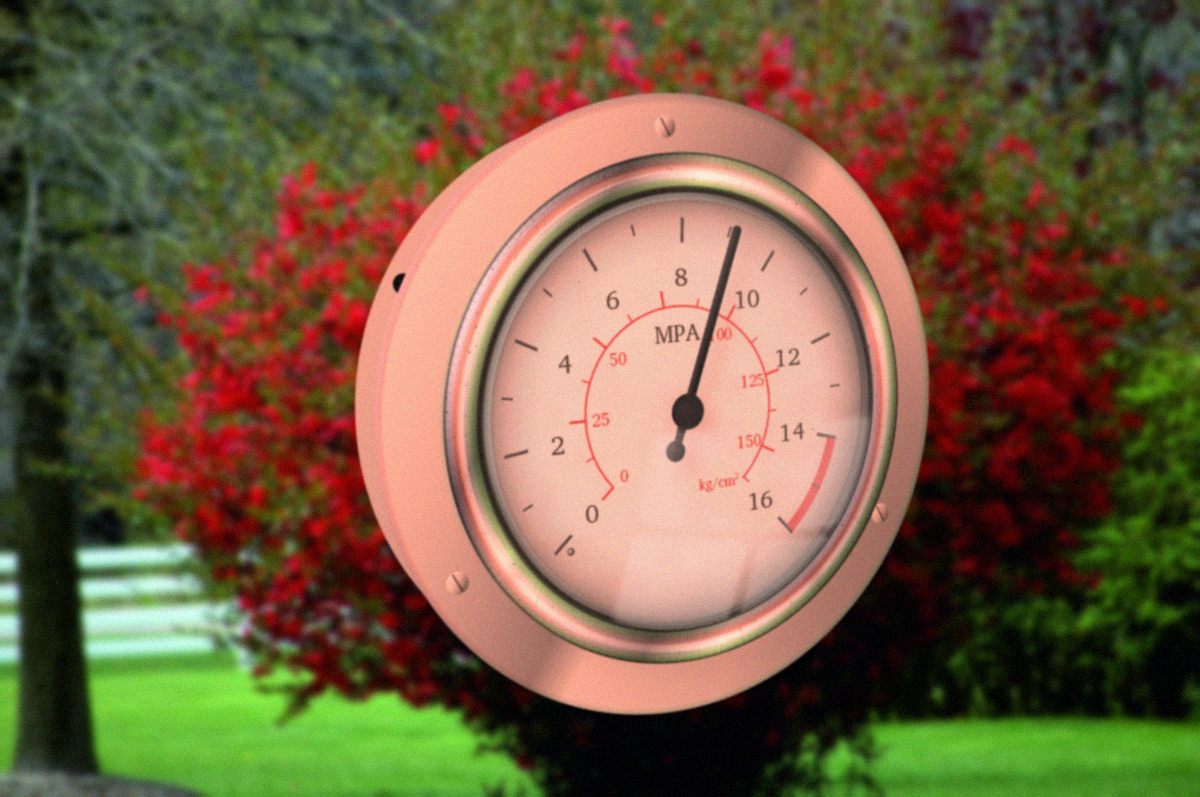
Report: 9 MPa
